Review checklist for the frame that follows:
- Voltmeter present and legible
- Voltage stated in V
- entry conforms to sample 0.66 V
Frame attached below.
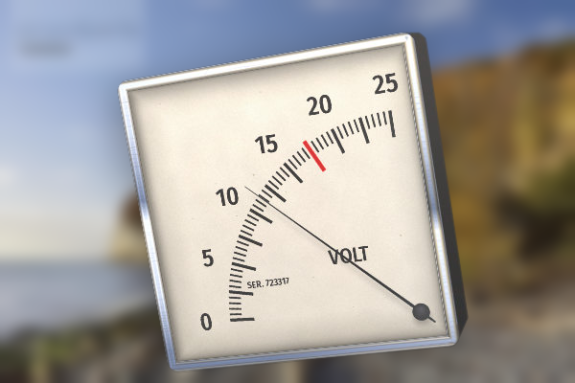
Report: 11.5 V
